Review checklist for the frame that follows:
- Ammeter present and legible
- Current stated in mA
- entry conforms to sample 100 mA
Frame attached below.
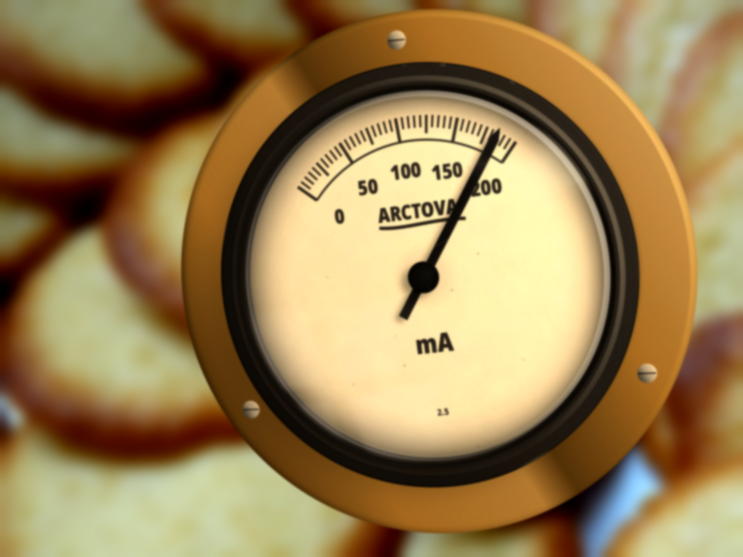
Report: 185 mA
